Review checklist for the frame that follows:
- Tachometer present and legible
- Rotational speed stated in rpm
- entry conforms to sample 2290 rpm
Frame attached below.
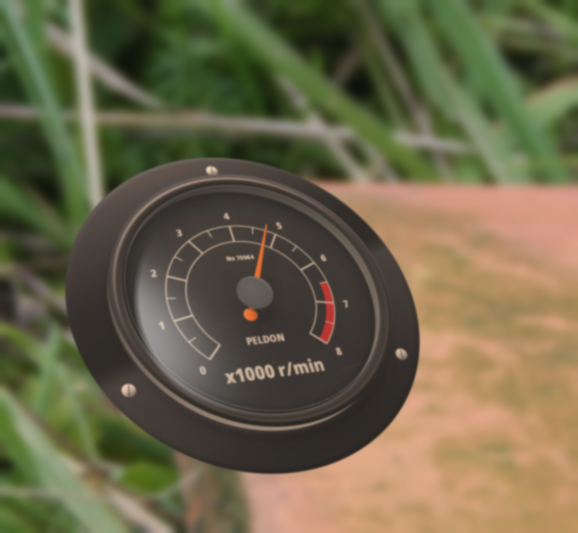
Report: 4750 rpm
